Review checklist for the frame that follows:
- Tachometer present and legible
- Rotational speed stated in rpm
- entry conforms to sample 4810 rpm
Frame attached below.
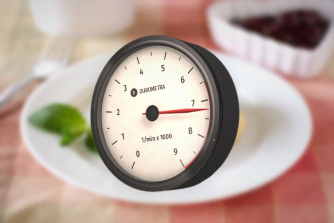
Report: 7250 rpm
